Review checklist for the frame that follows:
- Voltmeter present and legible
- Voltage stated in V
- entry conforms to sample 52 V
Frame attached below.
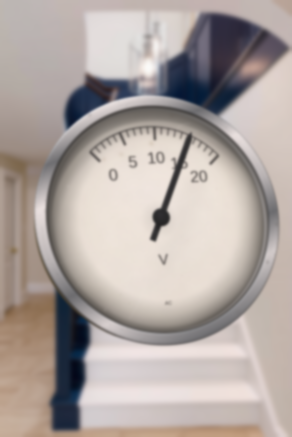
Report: 15 V
